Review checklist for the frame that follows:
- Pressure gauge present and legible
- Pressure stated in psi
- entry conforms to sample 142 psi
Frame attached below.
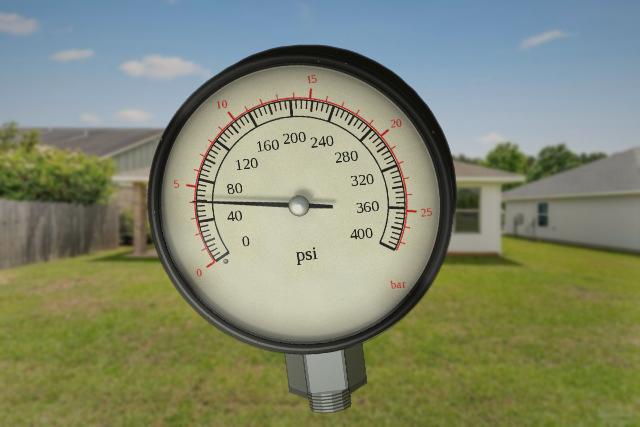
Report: 60 psi
